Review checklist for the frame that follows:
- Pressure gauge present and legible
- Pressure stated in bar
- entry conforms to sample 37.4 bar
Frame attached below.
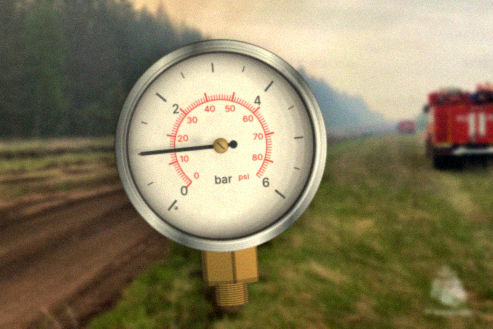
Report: 1 bar
